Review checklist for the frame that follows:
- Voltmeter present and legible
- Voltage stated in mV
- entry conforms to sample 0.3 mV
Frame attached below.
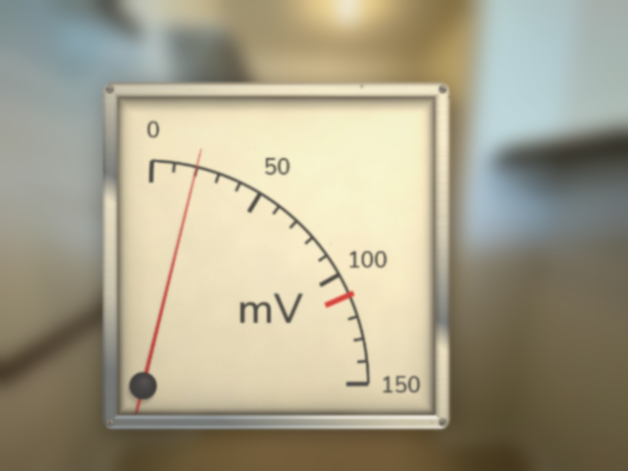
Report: 20 mV
